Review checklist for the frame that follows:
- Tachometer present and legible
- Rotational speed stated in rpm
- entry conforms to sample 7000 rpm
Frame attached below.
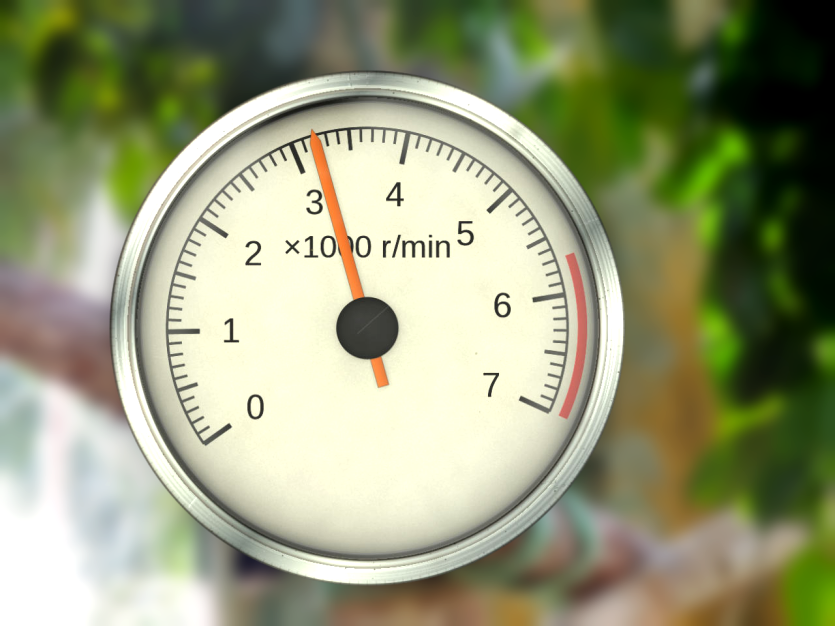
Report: 3200 rpm
